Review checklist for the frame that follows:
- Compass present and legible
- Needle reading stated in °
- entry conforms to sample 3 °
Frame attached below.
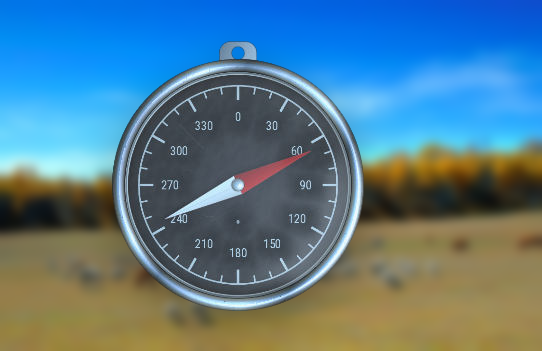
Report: 65 °
